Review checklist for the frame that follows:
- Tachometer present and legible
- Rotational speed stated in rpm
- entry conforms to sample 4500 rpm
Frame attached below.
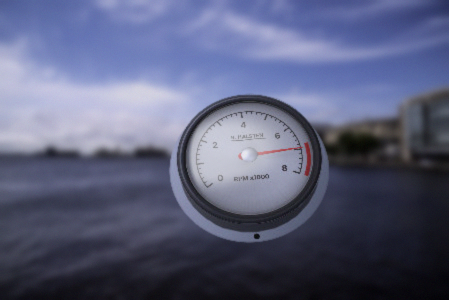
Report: 7000 rpm
